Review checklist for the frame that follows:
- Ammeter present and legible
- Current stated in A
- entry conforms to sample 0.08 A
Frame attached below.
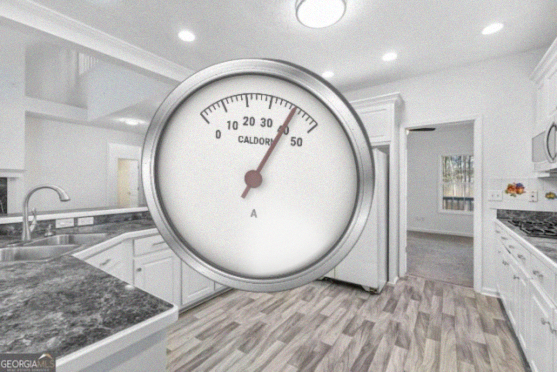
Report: 40 A
